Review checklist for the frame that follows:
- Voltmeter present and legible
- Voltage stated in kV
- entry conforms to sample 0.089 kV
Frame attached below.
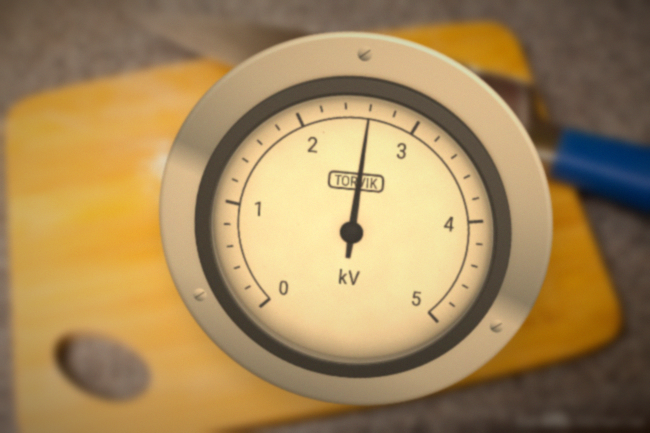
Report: 2.6 kV
